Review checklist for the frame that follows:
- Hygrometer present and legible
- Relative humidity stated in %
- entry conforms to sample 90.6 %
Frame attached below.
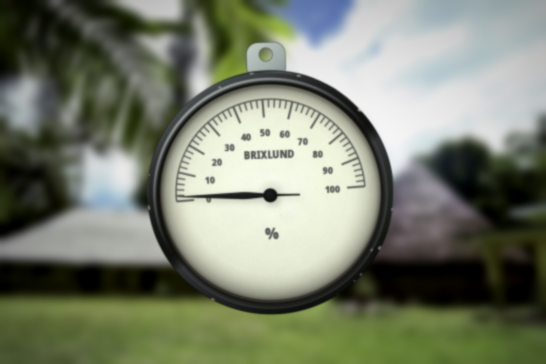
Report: 2 %
